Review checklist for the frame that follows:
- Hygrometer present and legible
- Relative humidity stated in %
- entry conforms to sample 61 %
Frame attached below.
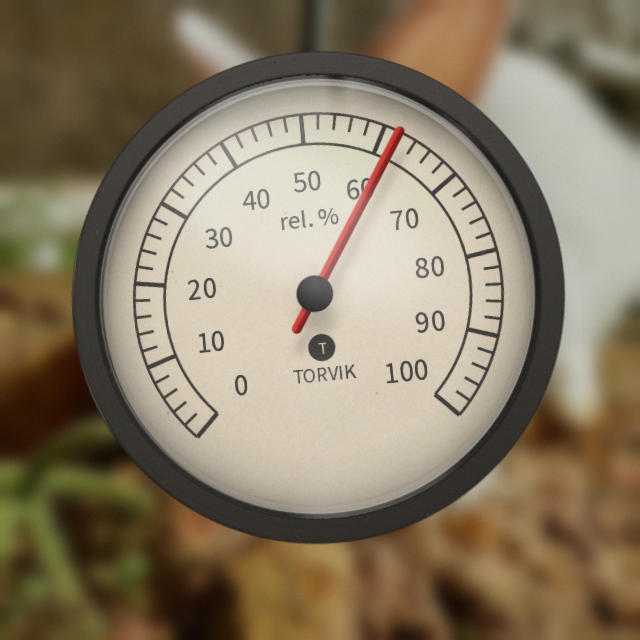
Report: 62 %
